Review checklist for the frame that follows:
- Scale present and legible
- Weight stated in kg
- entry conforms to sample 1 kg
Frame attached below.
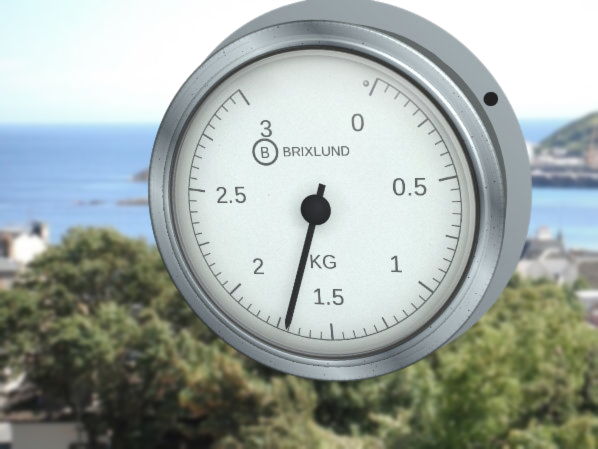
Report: 1.7 kg
